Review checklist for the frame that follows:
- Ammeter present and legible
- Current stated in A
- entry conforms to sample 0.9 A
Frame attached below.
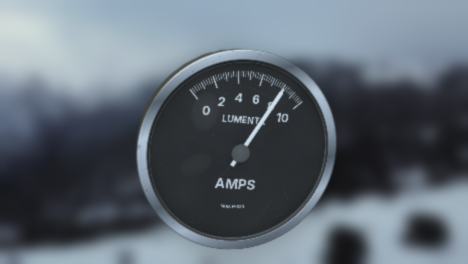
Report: 8 A
